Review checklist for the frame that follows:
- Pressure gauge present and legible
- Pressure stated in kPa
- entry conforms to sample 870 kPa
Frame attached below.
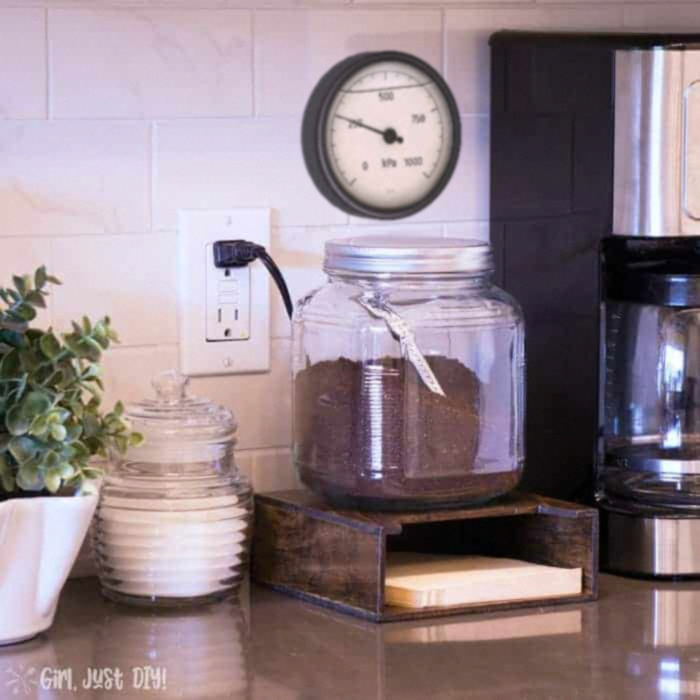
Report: 250 kPa
